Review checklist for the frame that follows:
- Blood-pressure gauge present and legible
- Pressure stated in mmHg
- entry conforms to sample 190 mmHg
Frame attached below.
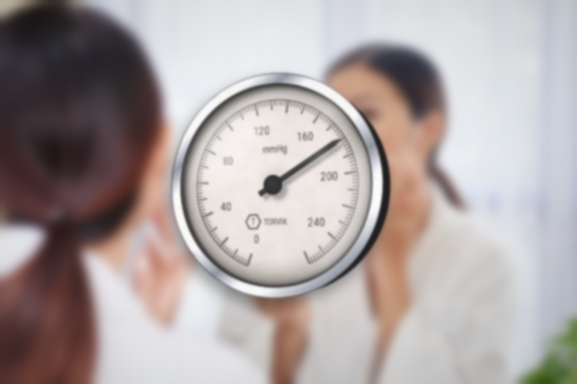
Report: 180 mmHg
